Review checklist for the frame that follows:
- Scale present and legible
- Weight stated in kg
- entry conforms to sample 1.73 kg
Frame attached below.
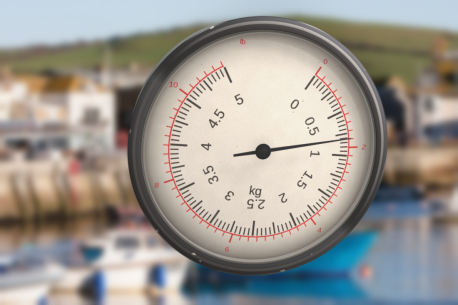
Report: 0.8 kg
